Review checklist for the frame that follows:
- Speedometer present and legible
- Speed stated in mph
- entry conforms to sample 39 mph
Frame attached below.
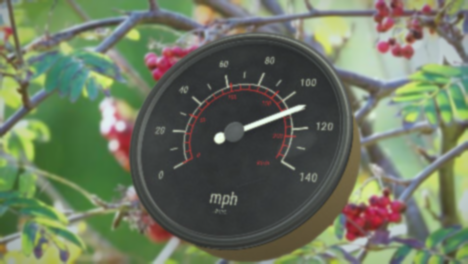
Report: 110 mph
